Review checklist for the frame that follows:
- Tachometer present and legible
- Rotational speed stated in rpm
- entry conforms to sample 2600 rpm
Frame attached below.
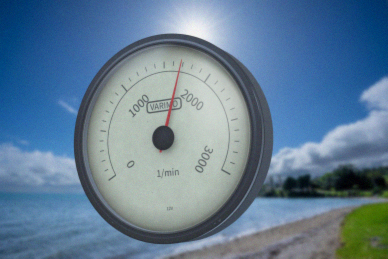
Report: 1700 rpm
